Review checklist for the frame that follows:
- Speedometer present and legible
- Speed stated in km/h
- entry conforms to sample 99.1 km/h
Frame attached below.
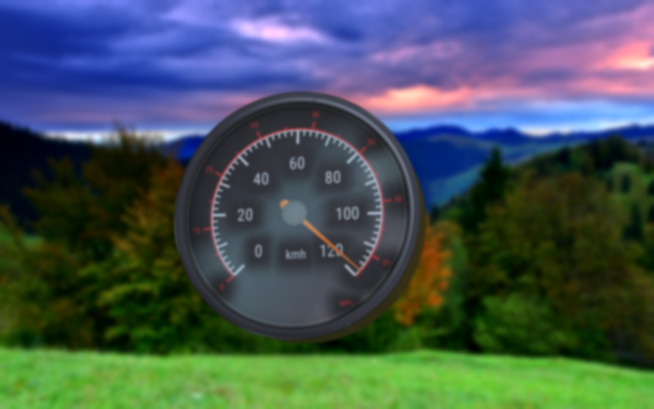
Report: 118 km/h
